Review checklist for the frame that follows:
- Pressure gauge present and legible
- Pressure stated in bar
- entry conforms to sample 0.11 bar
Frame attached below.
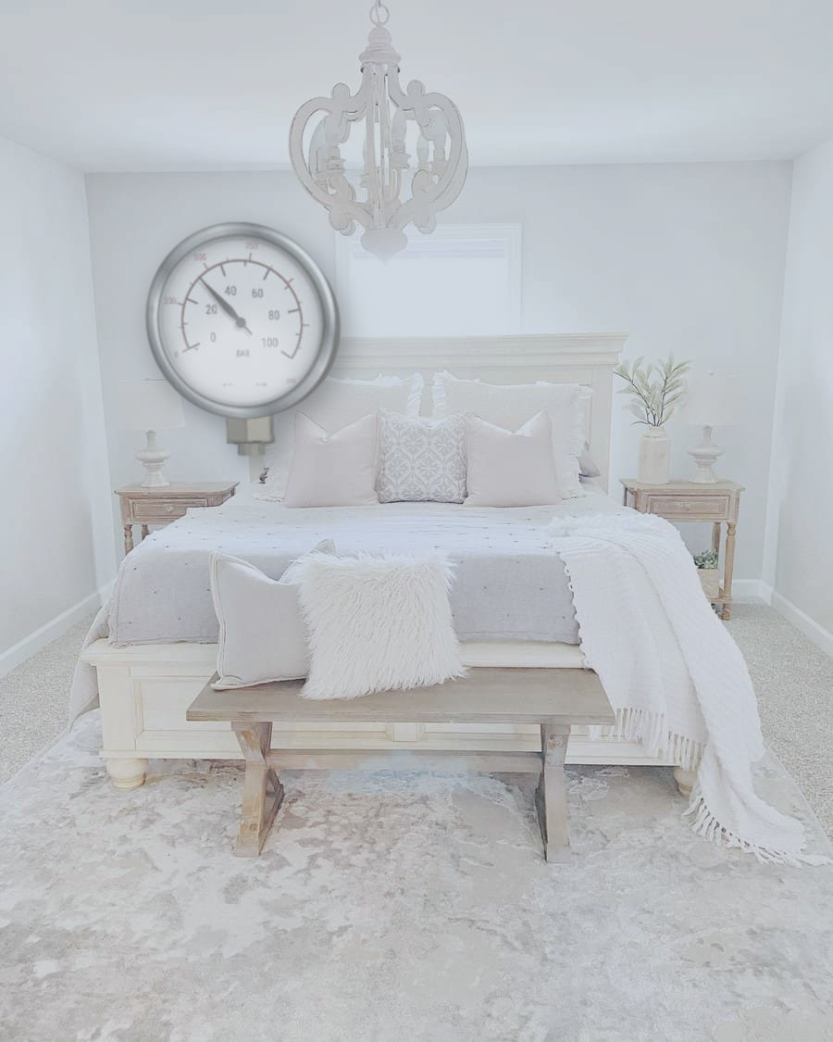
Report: 30 bar
